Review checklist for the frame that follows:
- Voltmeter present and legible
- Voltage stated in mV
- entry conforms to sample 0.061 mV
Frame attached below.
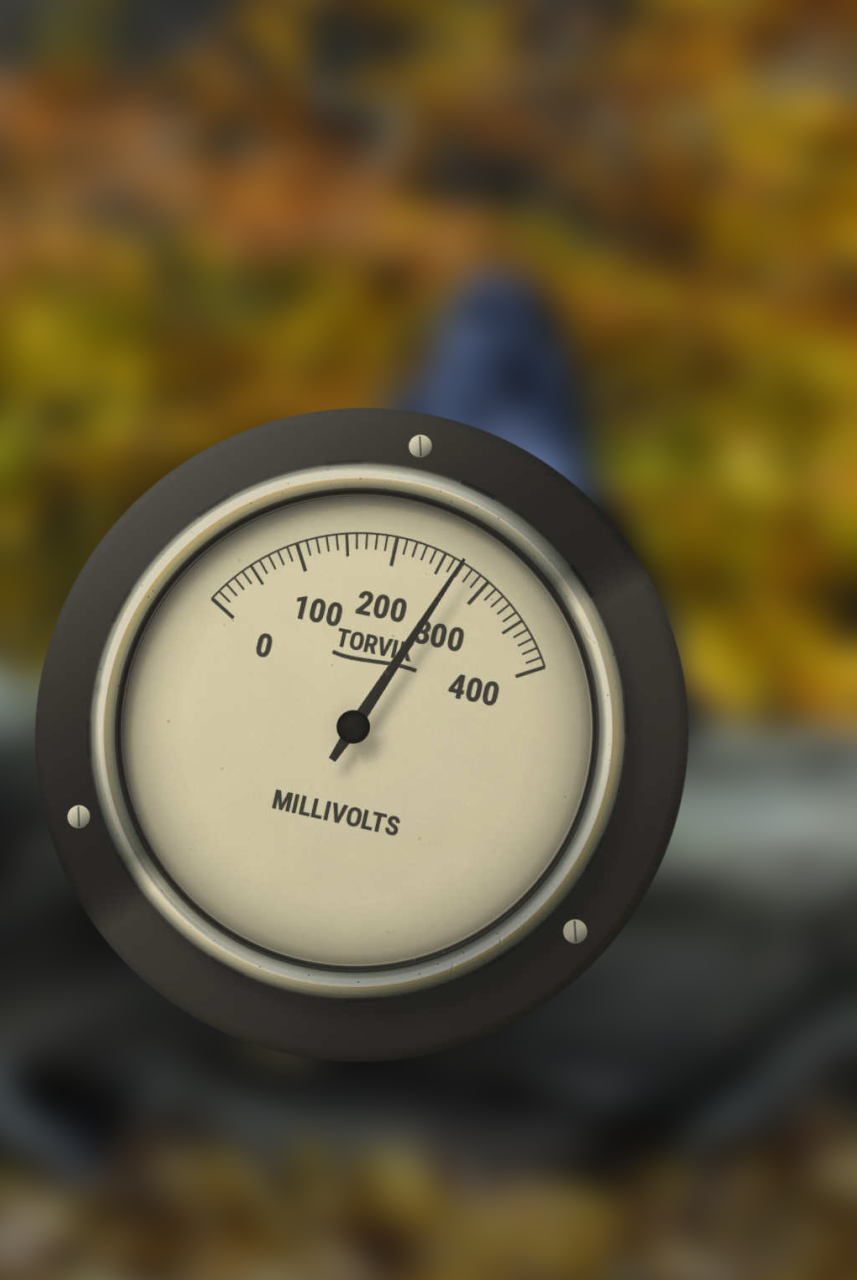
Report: 270 mV
